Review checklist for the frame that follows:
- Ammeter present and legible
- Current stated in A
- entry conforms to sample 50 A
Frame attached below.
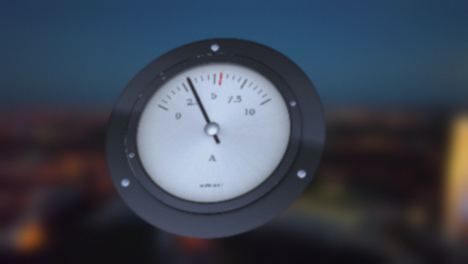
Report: 3 A
